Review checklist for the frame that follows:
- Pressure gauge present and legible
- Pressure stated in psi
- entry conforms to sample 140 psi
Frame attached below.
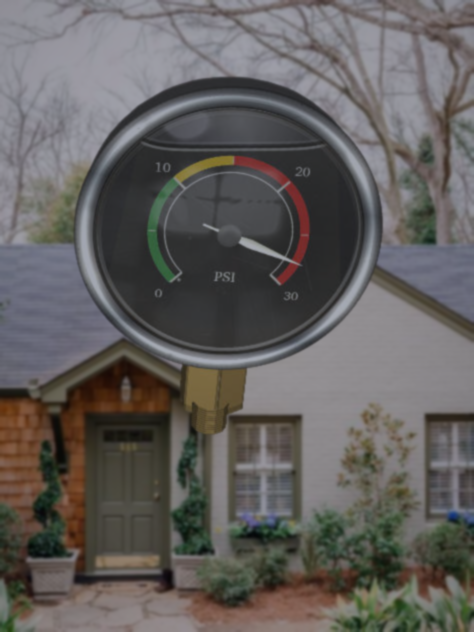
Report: 27.5 psi
